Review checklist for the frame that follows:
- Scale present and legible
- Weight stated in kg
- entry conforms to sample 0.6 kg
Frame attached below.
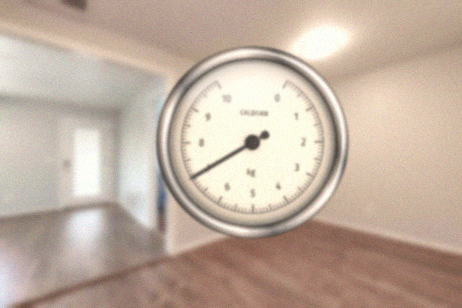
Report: 7 kg
